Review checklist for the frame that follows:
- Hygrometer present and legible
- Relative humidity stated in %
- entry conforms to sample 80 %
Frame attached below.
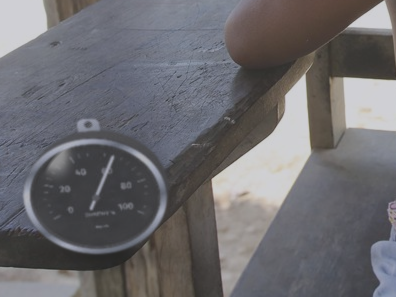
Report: 60 %
